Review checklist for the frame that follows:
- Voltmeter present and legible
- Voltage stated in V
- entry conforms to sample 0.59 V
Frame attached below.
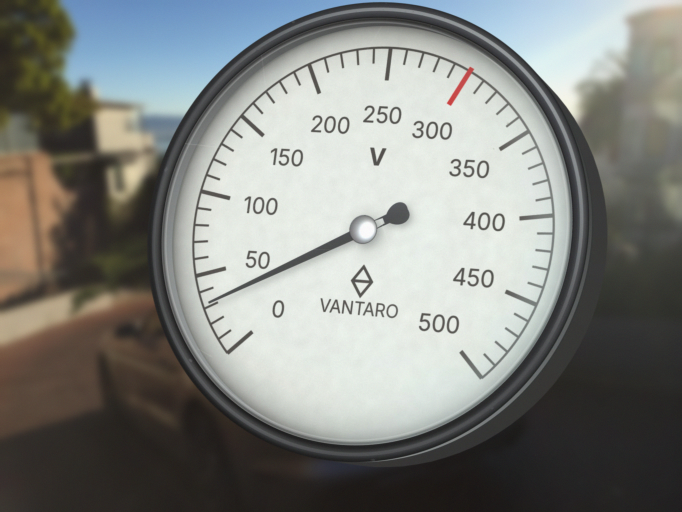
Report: 30 V
